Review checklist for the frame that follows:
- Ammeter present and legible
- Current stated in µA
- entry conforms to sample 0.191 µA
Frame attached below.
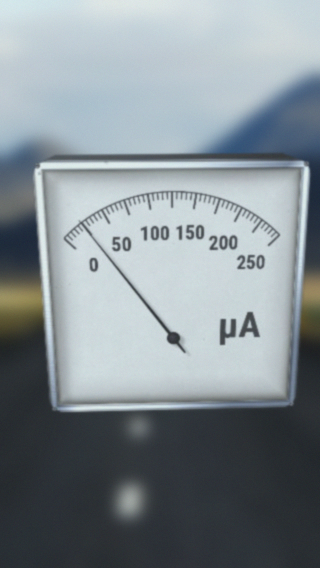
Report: 25 µA
